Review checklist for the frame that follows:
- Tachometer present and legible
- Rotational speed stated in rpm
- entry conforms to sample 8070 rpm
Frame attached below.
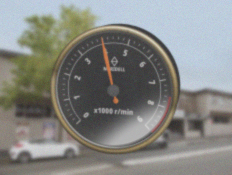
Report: 4000 rpm
